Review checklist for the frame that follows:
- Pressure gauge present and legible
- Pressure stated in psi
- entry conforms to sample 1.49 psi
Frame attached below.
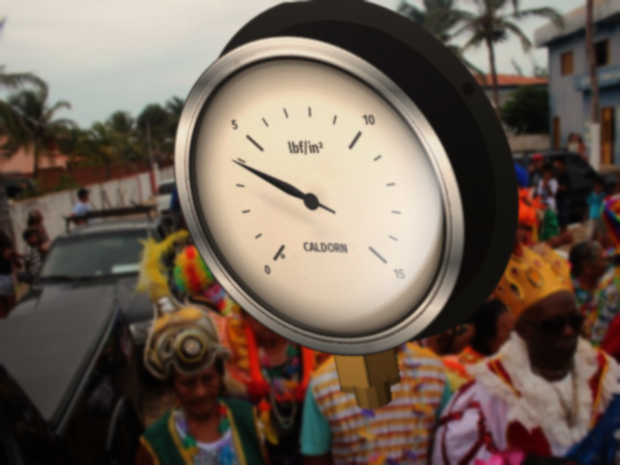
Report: 4 psi
